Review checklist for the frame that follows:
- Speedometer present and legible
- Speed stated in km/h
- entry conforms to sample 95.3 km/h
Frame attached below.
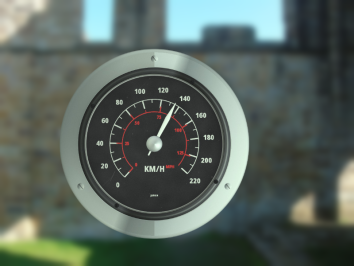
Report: 135 km/h
